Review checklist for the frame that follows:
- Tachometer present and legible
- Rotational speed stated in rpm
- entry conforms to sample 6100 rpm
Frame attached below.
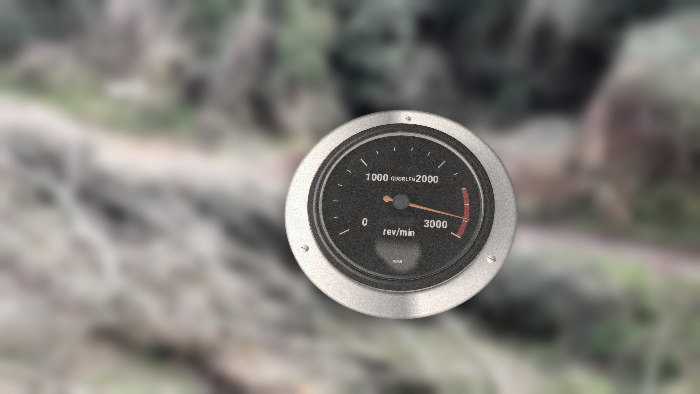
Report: 2800 rpm
